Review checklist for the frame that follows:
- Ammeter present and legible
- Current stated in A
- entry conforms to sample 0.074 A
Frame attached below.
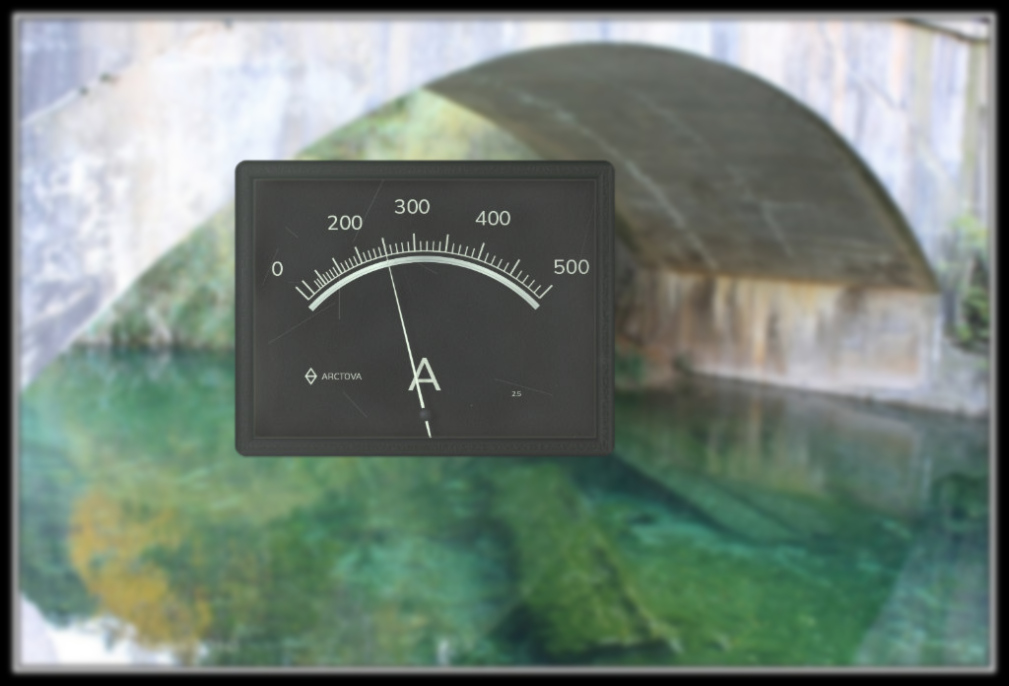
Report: 250 A
